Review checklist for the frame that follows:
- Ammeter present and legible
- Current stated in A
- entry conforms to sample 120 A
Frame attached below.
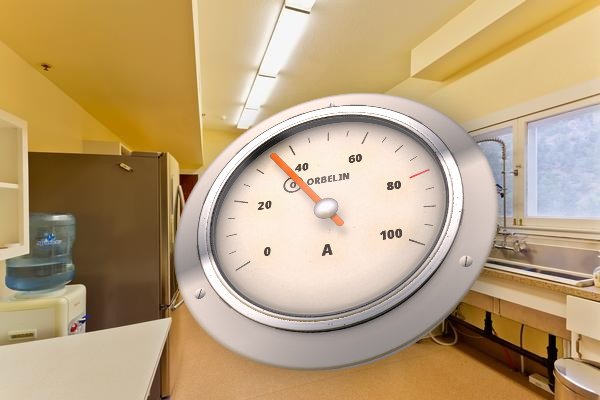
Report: 35 A
